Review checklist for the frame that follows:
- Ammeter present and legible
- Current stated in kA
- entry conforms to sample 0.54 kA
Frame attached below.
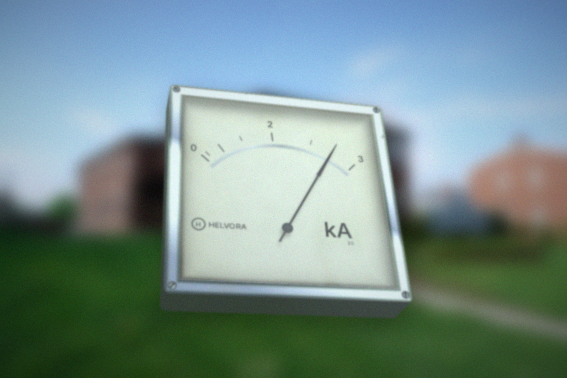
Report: 2.75 kA
